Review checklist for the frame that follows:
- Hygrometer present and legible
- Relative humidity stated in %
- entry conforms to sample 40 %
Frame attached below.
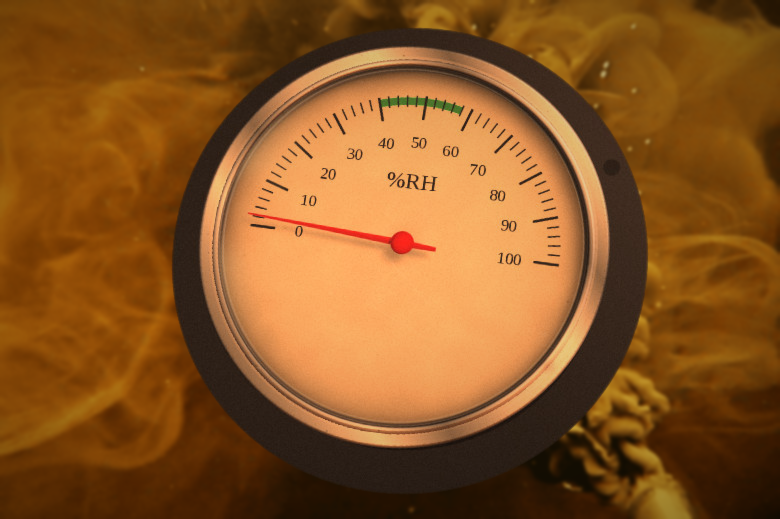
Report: 2 %
